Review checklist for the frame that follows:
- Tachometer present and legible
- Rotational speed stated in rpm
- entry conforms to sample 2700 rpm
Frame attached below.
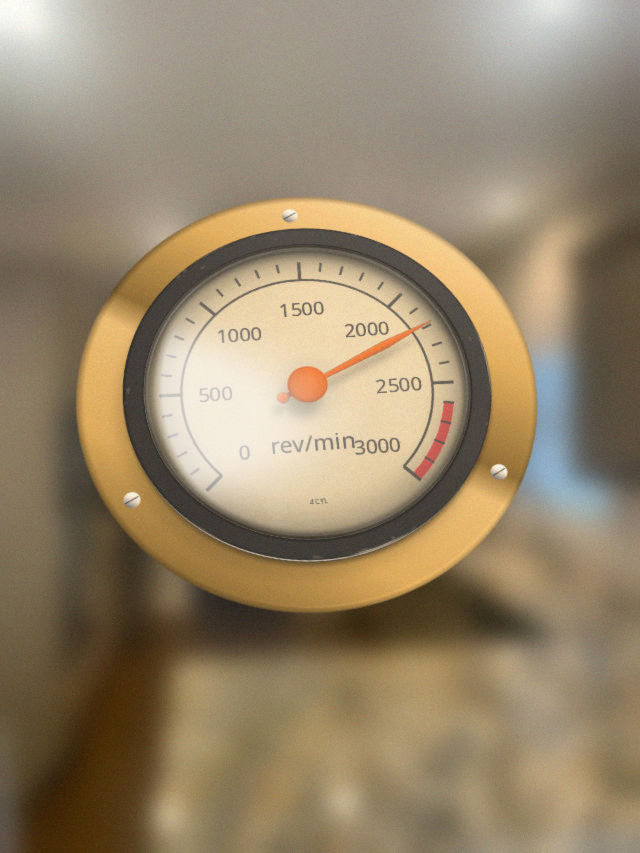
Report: 2200 rpm
